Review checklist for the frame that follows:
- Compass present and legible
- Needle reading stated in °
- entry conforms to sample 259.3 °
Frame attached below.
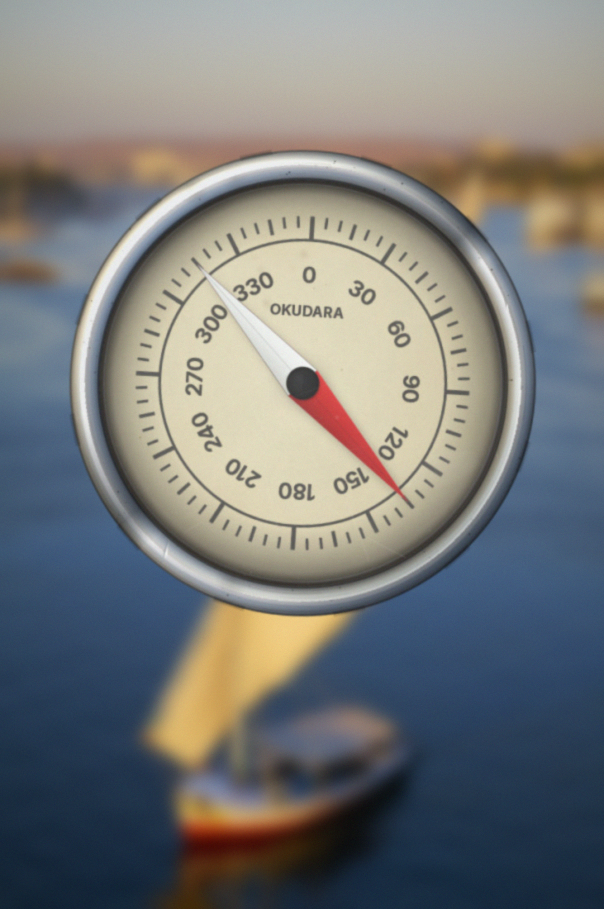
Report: 135 °
